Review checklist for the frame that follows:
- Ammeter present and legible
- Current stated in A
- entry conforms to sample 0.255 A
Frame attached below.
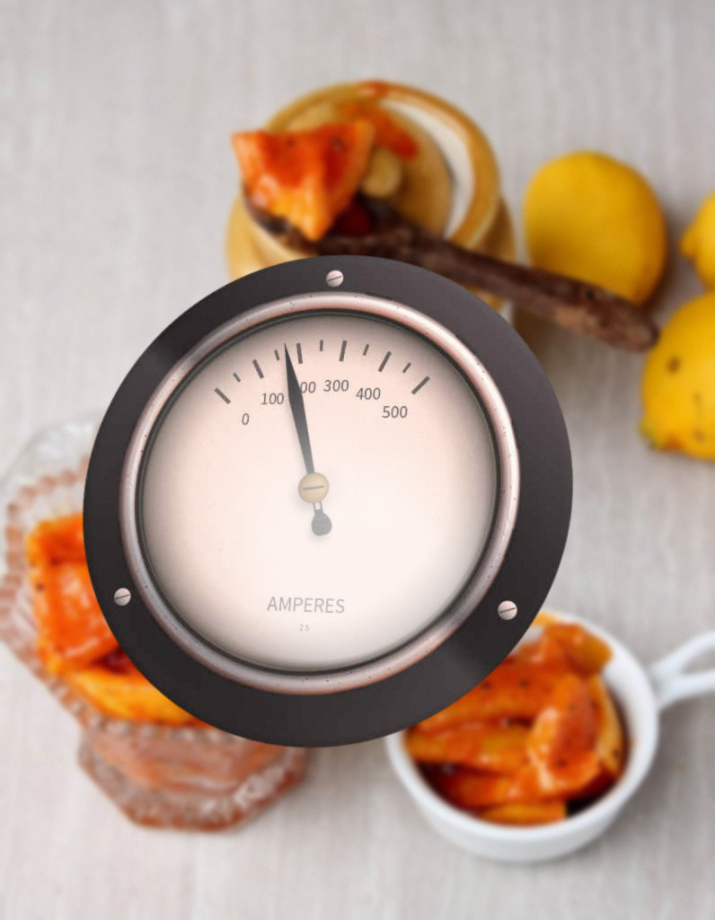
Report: 175 A
